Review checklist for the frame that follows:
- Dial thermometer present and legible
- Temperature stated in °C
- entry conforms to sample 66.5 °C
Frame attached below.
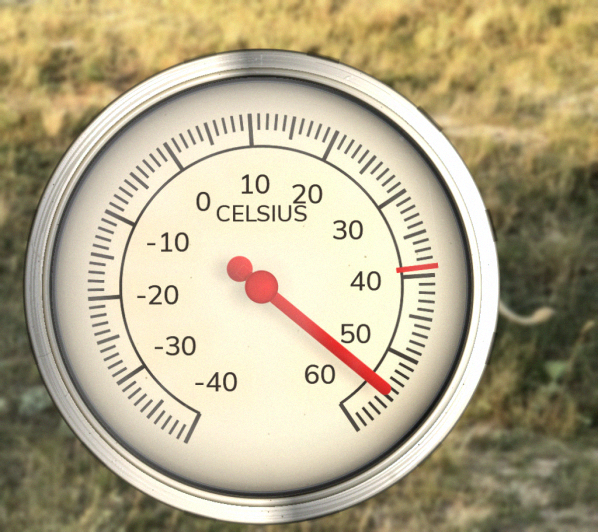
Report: 54.5 °C
